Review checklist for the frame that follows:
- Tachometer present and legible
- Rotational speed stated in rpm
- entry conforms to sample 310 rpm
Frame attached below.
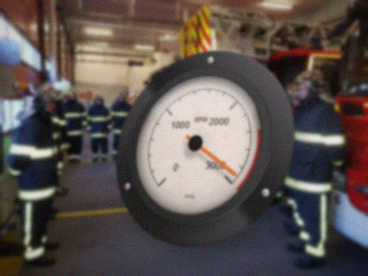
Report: 2900 rpm
